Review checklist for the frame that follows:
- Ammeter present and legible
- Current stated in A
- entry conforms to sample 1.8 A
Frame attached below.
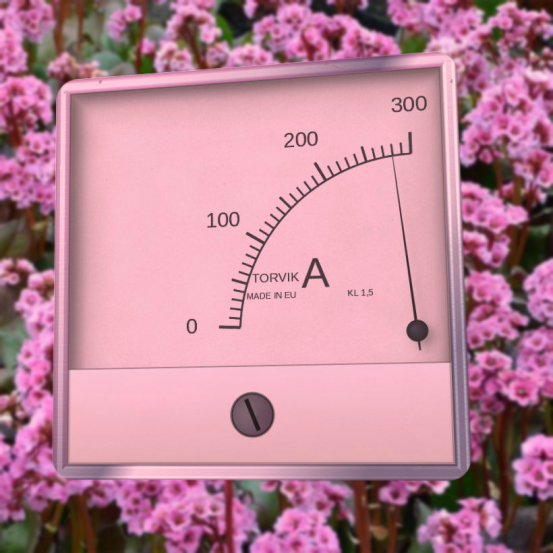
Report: 280 A
